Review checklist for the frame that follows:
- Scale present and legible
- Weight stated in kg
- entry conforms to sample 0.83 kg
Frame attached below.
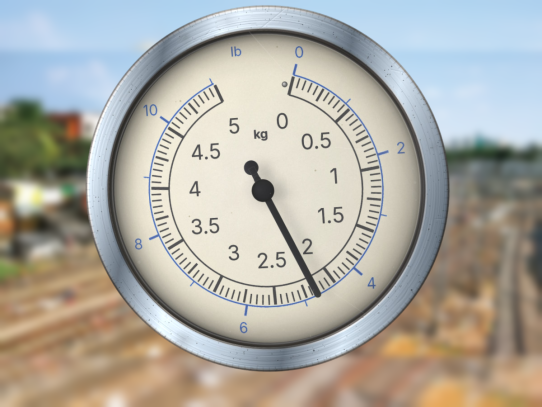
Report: 2.15 kg
